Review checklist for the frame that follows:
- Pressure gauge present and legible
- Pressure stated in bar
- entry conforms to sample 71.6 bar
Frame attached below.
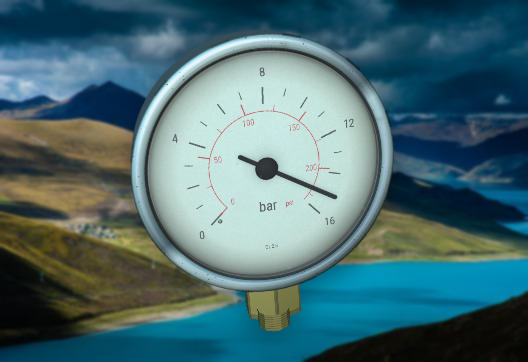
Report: 15 bar
